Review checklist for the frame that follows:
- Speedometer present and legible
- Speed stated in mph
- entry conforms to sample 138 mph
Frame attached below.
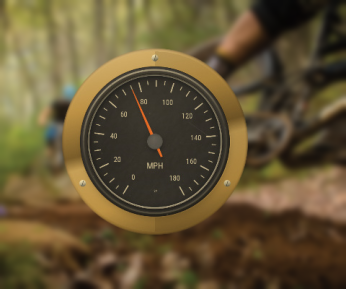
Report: 75 mph
